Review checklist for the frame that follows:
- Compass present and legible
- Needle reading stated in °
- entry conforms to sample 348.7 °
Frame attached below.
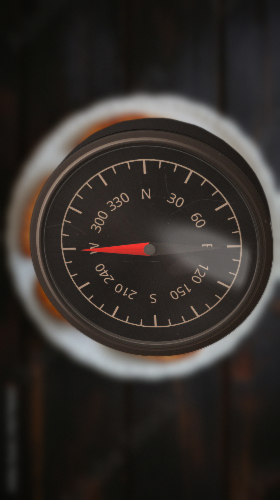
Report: 270 °
